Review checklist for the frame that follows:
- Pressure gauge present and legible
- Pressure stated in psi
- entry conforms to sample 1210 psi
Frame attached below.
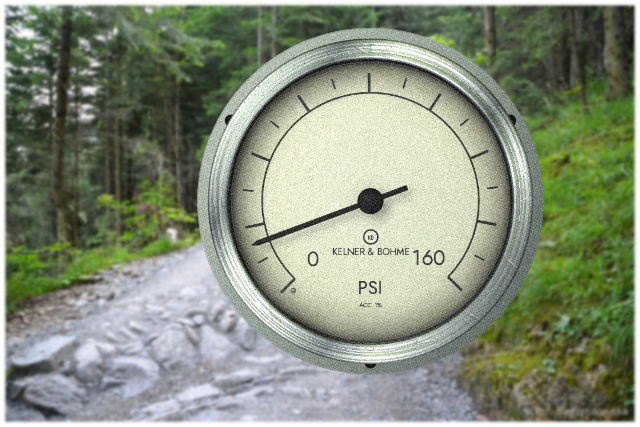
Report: 15 psi
